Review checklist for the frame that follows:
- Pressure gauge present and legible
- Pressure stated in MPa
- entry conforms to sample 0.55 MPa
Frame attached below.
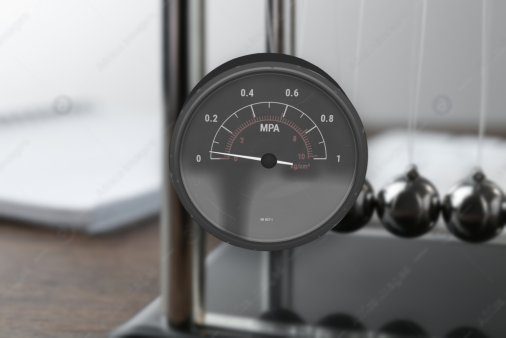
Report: 0.05 MPa
